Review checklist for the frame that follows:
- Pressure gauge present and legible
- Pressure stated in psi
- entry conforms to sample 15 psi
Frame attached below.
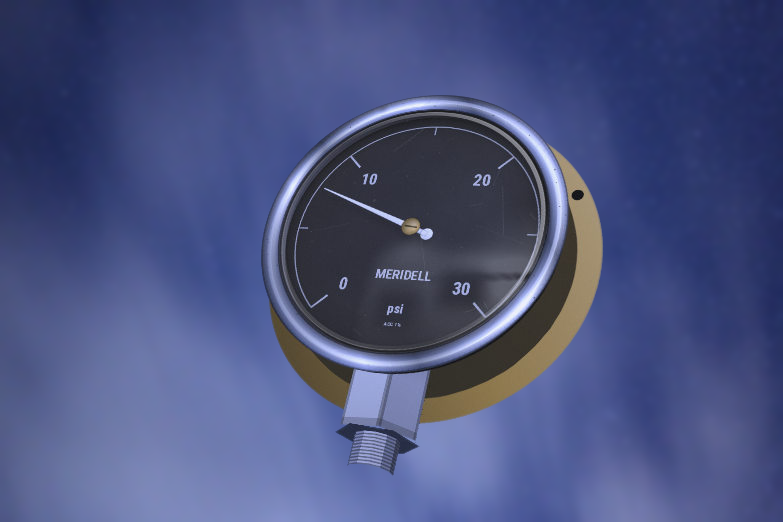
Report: 7.5 psi
